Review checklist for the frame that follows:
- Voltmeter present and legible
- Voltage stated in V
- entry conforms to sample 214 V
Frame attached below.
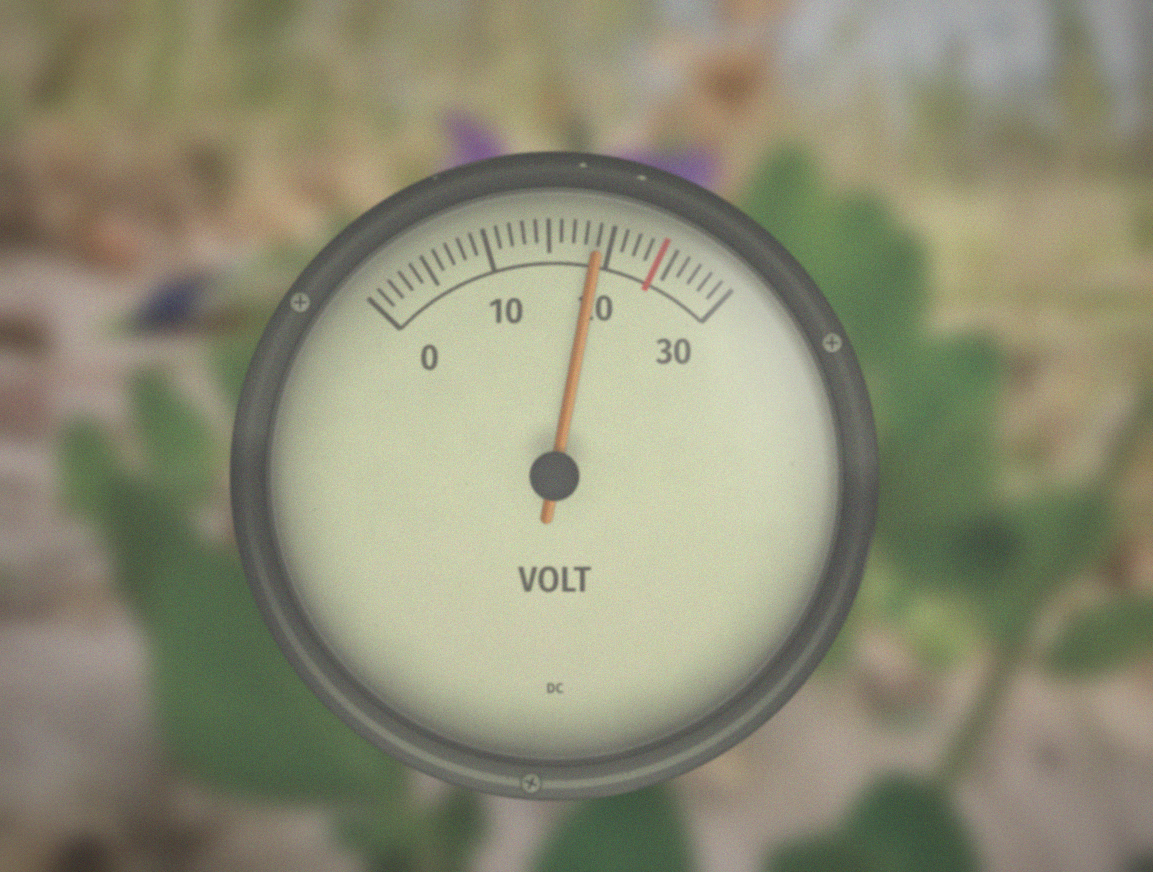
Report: 19 V
